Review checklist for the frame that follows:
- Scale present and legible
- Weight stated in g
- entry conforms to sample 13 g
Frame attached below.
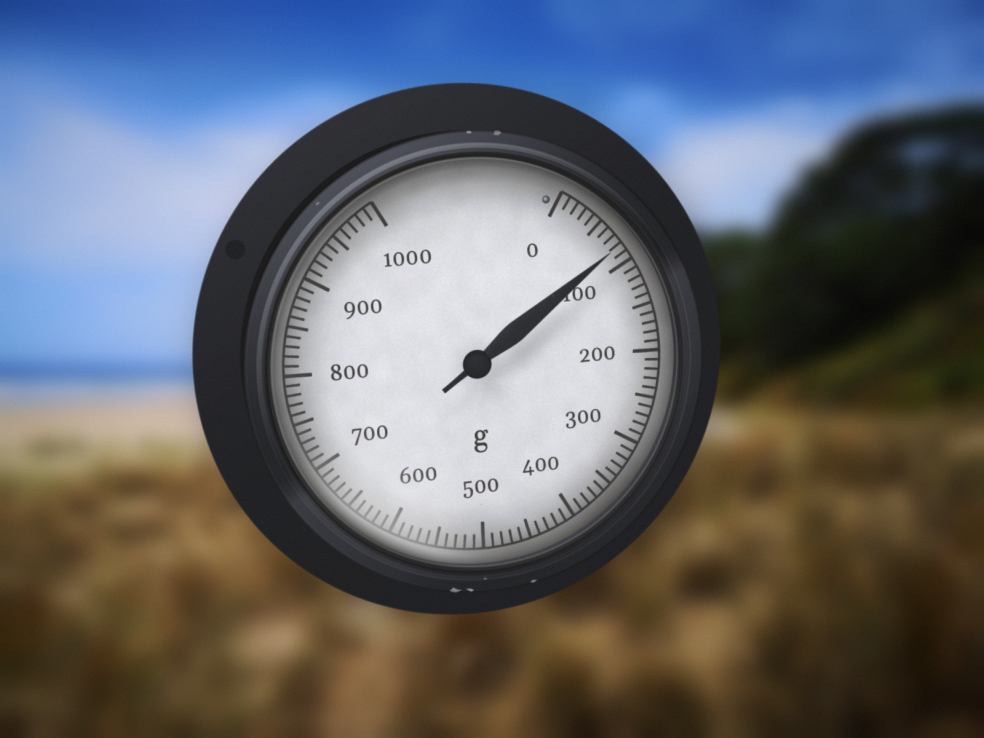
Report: 80 g
